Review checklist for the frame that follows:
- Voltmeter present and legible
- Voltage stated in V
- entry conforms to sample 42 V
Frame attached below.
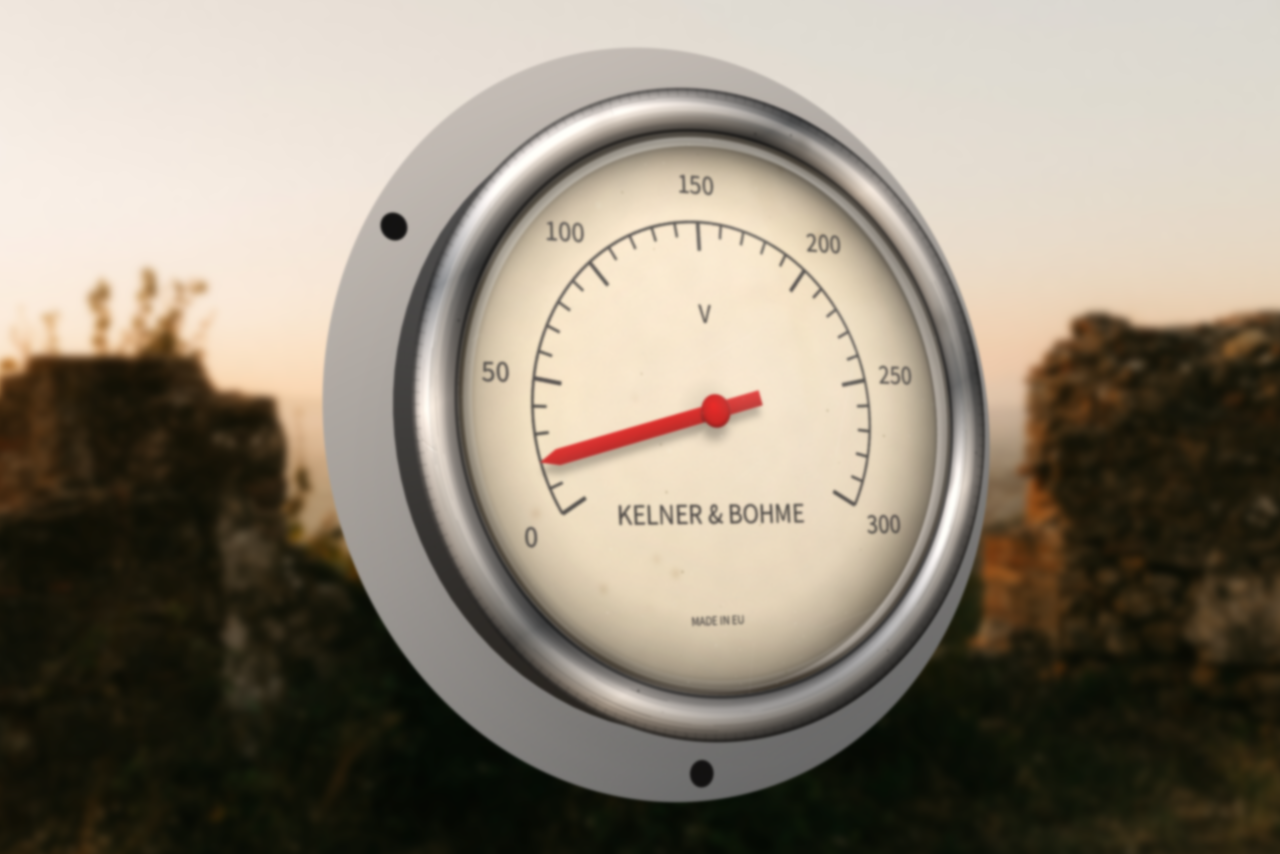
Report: 20 V
